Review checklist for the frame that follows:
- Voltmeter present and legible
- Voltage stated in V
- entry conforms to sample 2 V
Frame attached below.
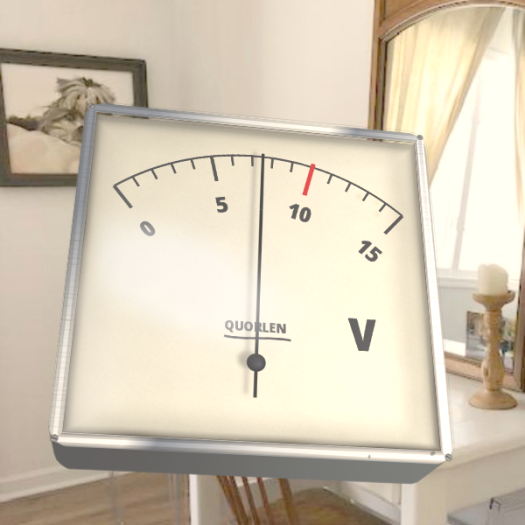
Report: 7.5 V
